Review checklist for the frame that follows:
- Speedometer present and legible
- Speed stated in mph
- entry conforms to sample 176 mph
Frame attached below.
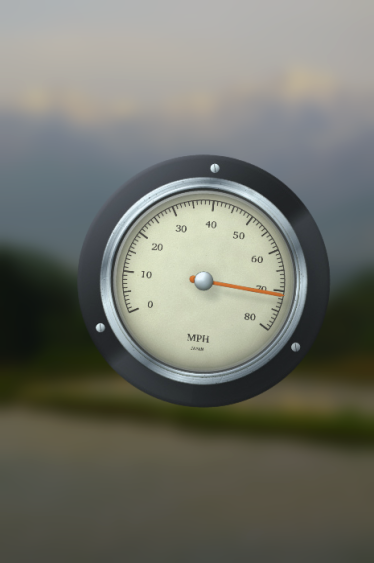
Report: 71 mph
